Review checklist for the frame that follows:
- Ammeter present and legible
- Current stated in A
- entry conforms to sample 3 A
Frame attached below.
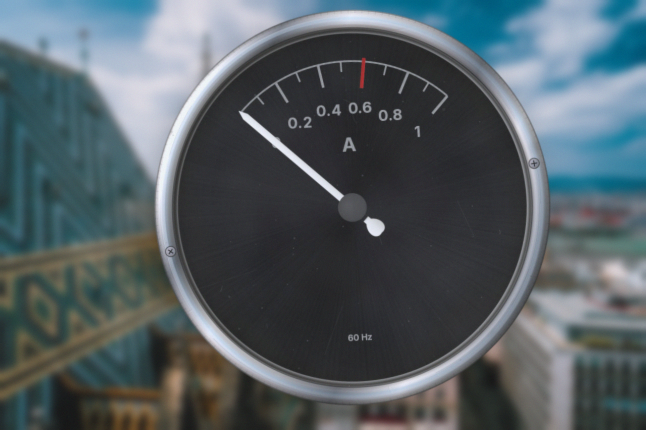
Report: 0 A
